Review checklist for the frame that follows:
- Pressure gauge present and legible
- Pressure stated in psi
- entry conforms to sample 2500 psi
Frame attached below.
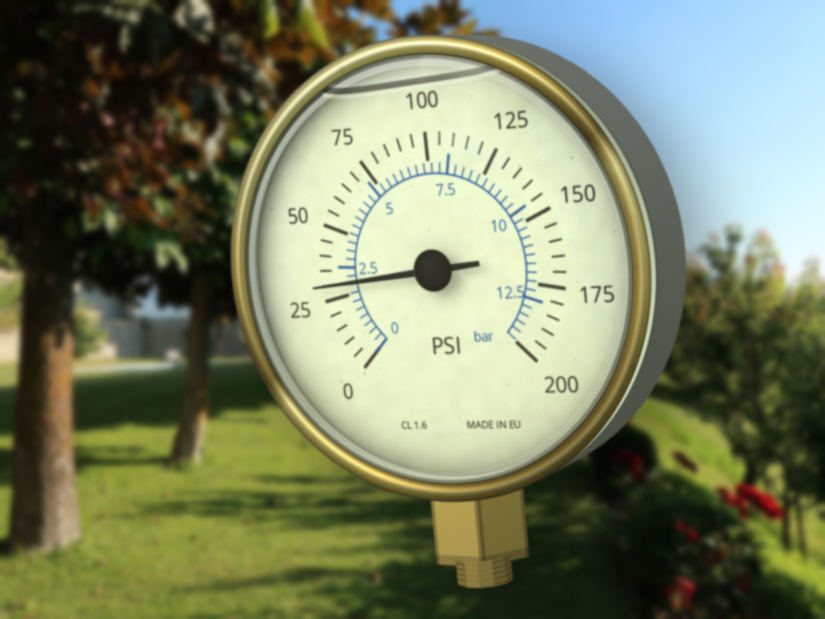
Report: 30 psi
